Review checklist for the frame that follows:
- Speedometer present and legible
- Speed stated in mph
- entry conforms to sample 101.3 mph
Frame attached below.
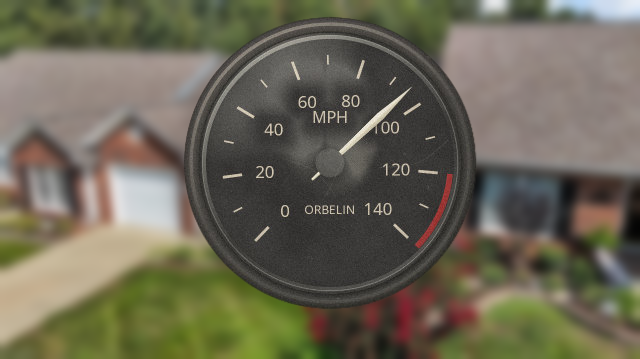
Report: 95 mph
